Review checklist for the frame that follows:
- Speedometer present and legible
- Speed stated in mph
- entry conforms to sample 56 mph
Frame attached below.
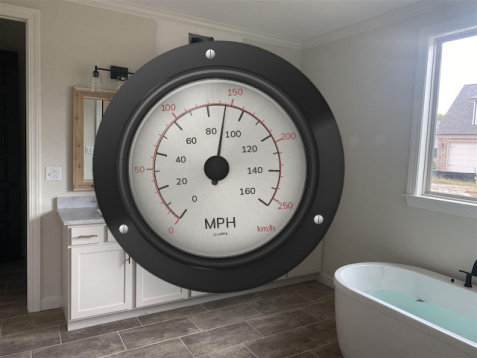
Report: 90 mph
